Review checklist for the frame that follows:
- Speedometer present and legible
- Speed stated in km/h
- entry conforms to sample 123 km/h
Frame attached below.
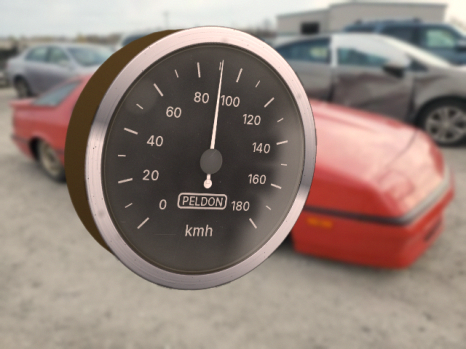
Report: 90 km/h
